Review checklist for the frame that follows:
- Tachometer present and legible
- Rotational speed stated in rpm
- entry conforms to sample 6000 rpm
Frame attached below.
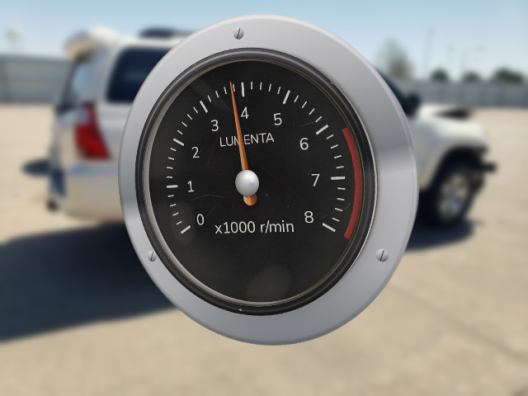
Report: 3800 rpm
